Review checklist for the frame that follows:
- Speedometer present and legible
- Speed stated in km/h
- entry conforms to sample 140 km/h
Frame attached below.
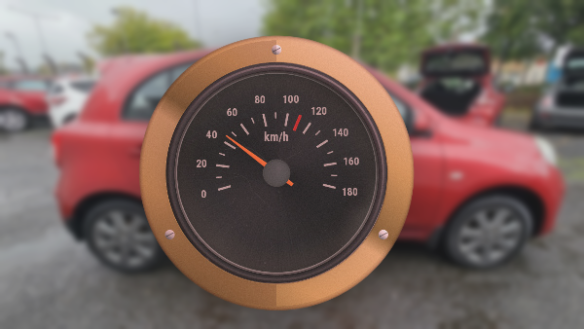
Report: 45 km/h
